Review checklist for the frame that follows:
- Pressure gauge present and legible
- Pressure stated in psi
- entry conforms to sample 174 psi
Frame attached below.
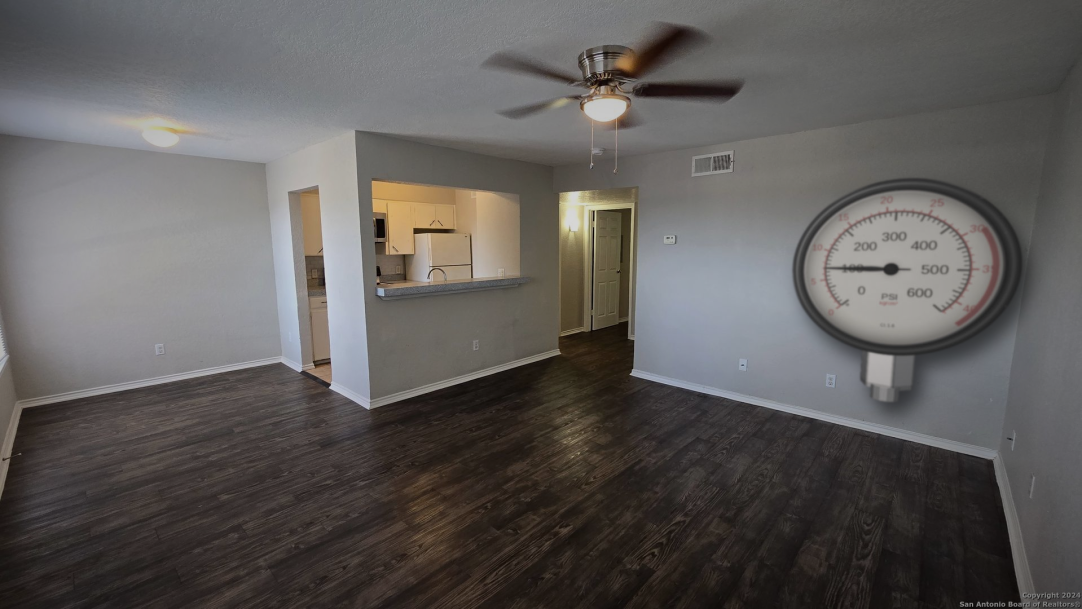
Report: 100 psi
